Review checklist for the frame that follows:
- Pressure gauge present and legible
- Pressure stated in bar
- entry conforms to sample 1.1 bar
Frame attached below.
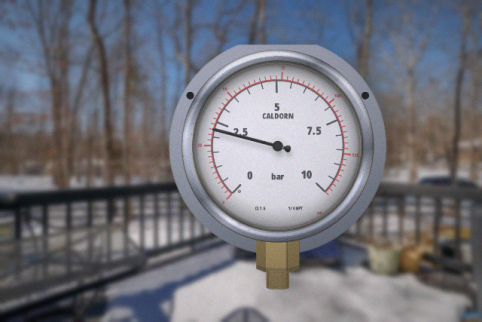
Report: 2.25 bar
